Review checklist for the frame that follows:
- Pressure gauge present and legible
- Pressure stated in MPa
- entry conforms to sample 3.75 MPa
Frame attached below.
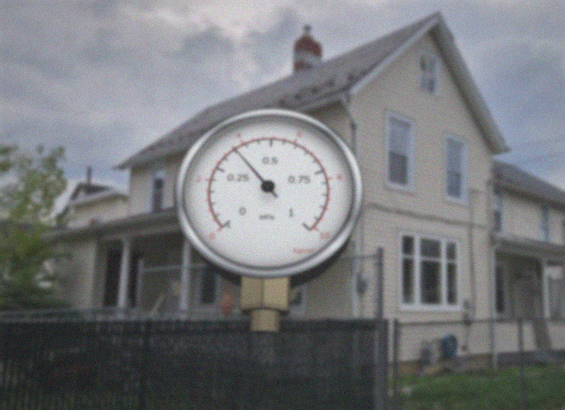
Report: 0.35 MPa
